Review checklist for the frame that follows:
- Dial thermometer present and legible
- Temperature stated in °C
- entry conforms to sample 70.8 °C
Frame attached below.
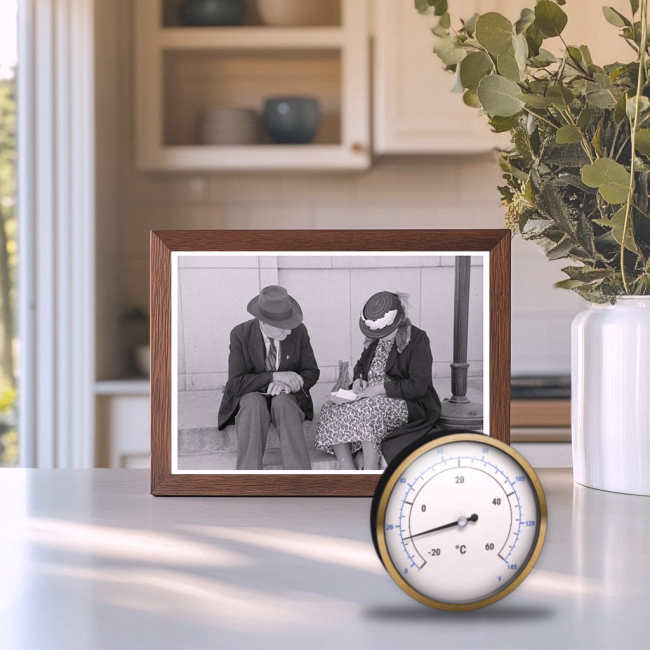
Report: -10 °C
